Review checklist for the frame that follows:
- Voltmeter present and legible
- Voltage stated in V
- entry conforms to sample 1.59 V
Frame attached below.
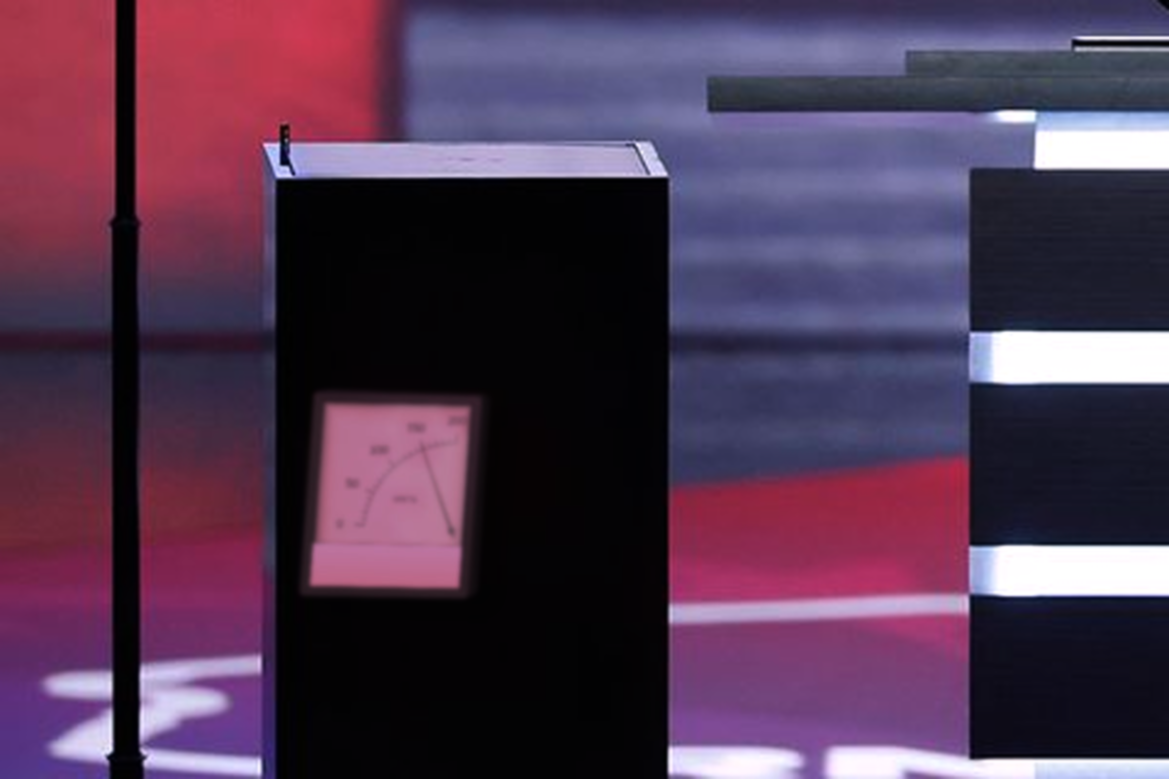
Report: 150 V
